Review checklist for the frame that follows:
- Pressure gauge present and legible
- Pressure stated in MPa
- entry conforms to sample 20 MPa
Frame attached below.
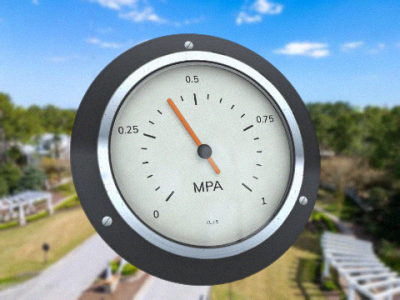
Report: 0.4 MPa
